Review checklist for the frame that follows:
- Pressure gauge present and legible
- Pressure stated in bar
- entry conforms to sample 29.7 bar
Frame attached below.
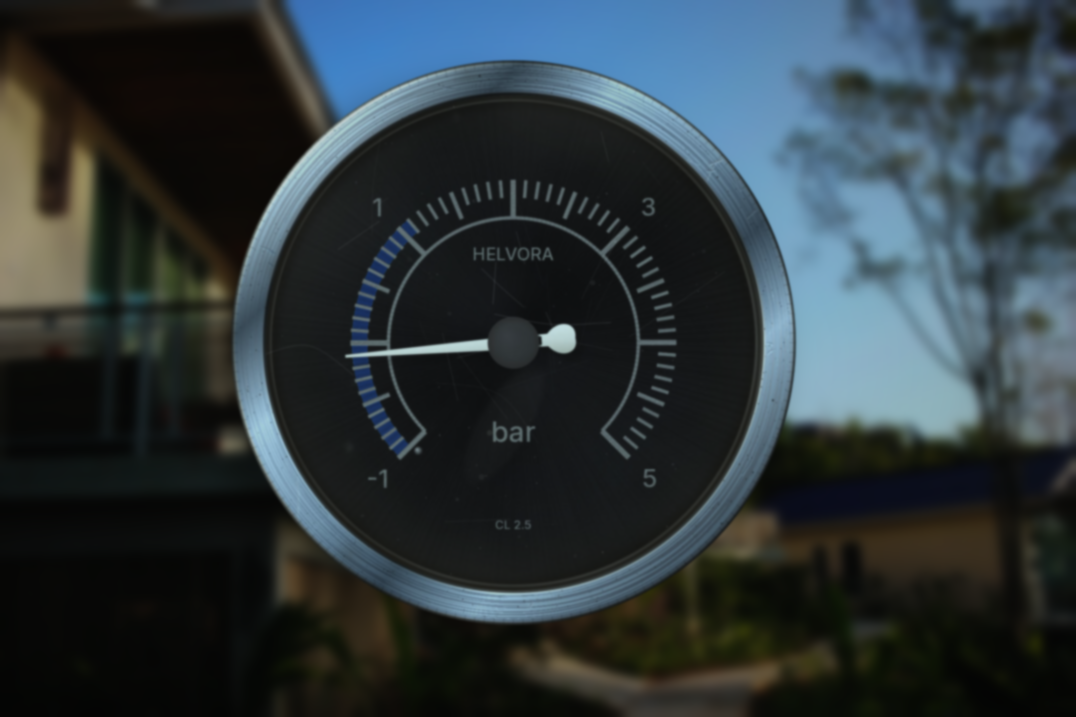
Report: -0.1 bar
